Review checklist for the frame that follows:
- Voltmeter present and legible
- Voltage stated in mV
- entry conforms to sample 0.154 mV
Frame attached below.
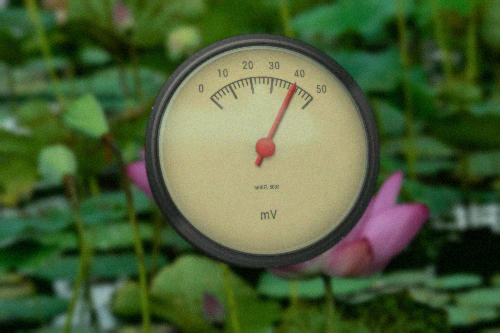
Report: 40 mV
